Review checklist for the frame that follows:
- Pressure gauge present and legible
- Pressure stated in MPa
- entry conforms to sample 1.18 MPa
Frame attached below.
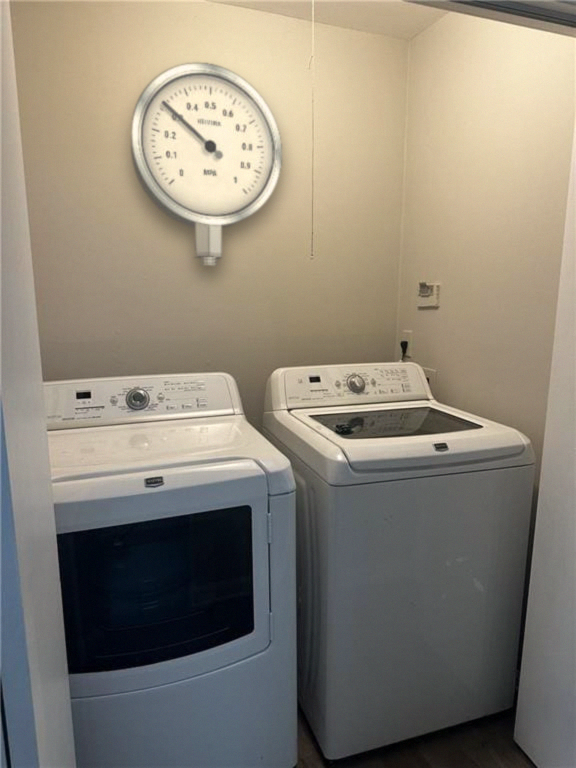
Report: 0.3 MPa
